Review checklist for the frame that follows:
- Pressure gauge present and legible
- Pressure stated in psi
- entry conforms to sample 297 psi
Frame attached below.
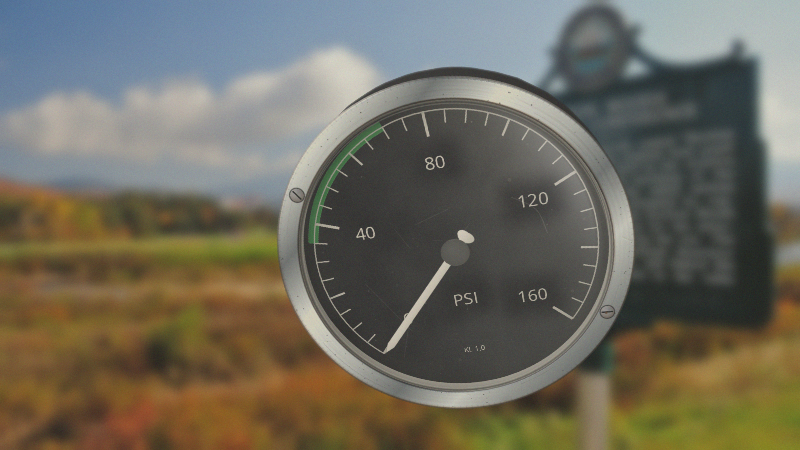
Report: 0 psi
